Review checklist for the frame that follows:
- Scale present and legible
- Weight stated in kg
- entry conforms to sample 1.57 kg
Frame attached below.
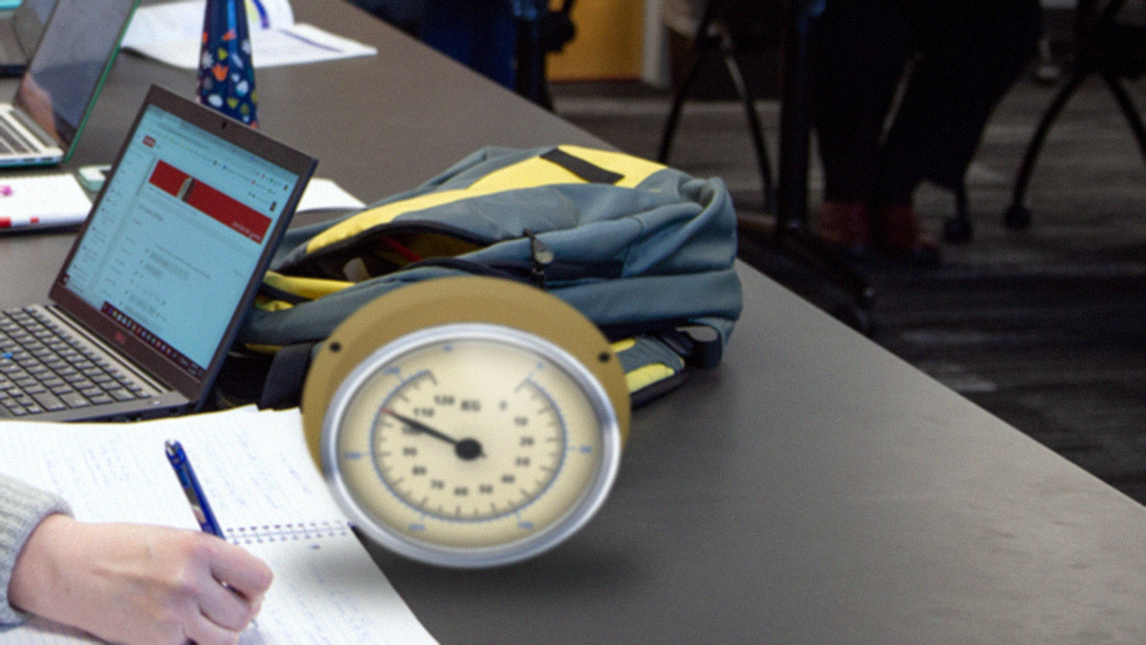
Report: 105 kg
